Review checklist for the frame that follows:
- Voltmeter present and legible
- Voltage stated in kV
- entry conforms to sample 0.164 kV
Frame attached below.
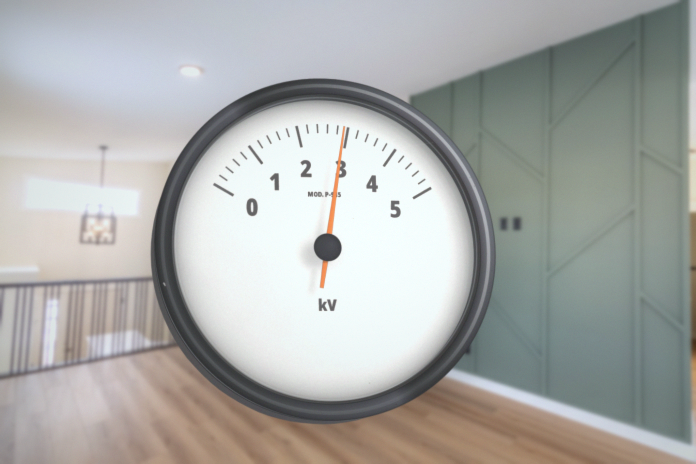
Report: 2.9 kV
